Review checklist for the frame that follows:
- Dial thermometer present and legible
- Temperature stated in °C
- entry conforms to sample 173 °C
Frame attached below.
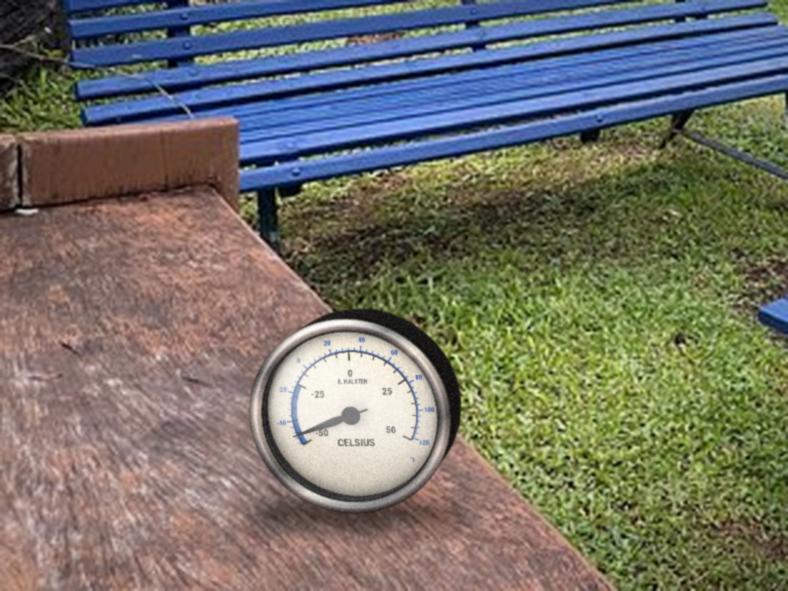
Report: -45 °C
